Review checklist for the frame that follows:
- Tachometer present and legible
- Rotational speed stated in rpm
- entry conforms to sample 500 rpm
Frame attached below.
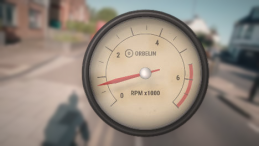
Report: 750 rpm
